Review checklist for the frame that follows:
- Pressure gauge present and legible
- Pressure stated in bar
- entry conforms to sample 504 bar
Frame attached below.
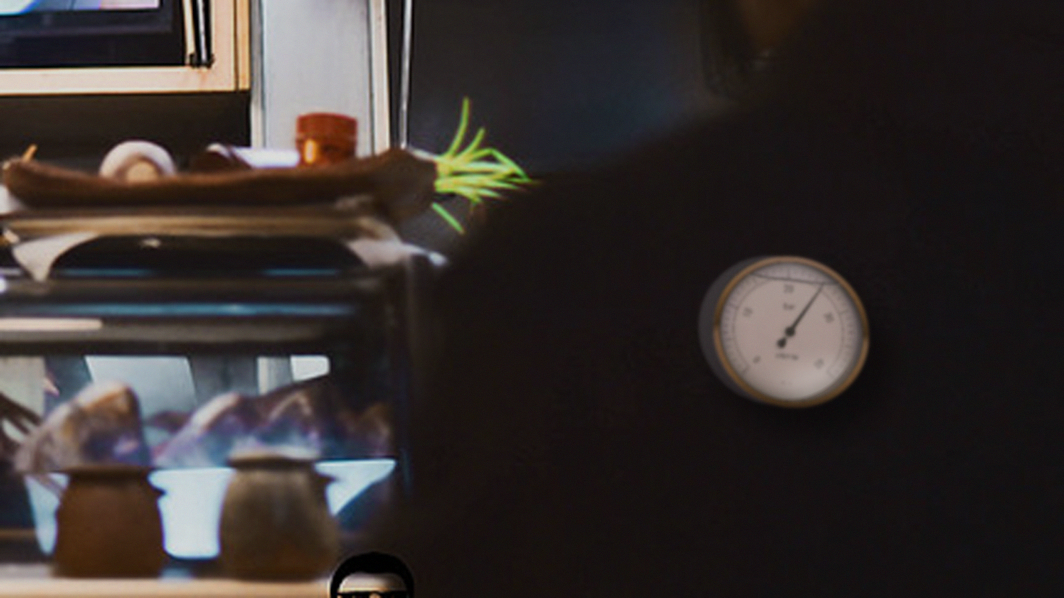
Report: 25 bar
